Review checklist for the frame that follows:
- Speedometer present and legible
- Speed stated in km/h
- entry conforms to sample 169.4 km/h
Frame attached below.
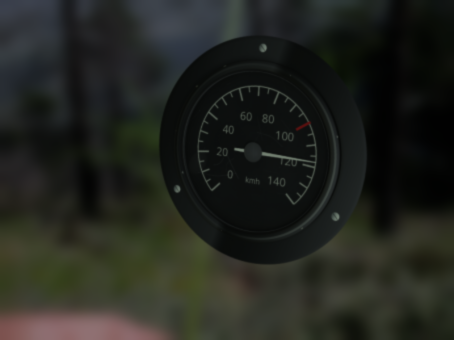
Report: 117.5 km/h
